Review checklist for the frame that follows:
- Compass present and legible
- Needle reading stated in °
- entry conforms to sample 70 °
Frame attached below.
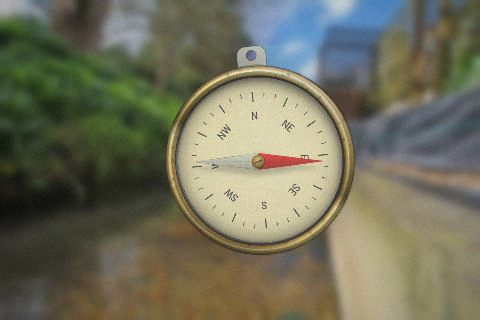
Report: 95 °
